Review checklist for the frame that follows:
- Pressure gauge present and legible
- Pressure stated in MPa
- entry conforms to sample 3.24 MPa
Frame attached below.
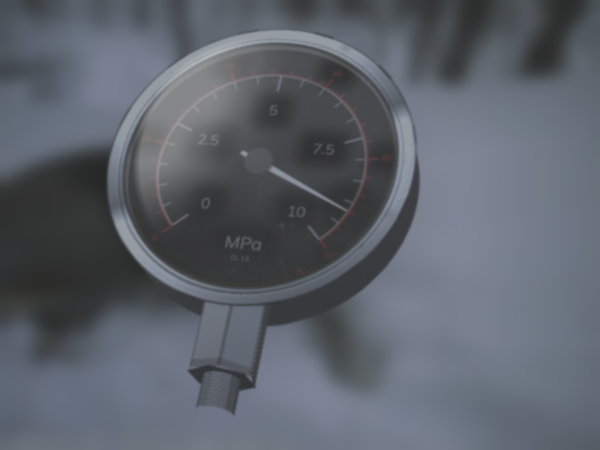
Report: 9.25 MPa
